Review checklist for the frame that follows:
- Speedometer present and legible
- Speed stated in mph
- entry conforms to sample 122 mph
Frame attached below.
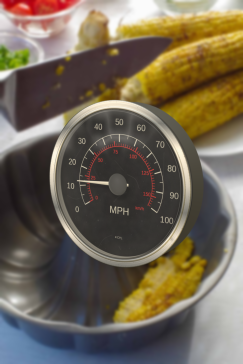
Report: 12.5 mph
